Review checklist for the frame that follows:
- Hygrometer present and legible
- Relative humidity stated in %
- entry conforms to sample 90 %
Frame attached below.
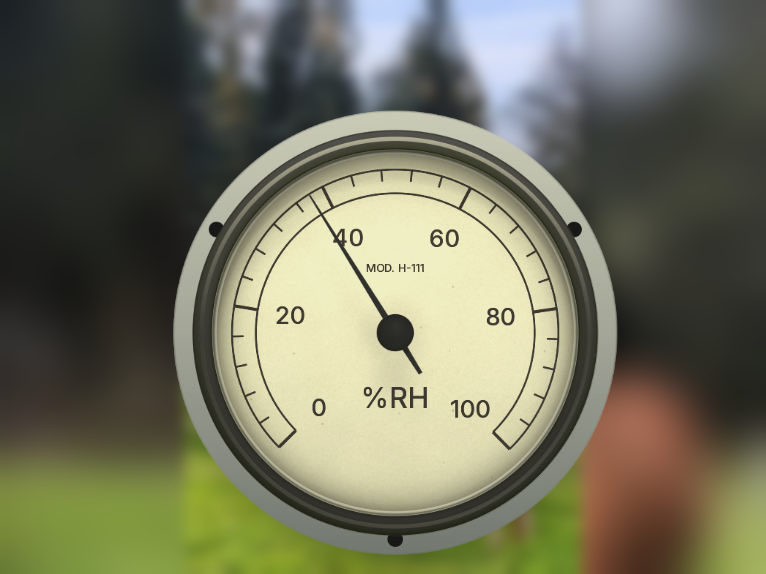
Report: 38 %
